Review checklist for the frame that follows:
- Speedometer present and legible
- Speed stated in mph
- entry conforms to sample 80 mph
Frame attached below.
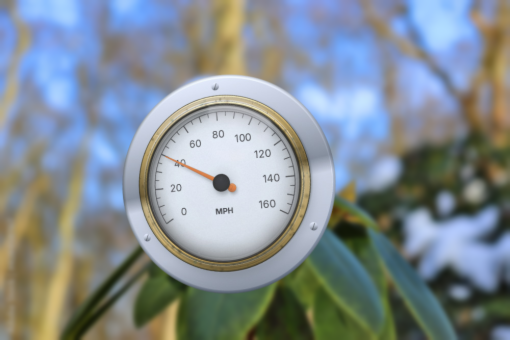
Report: 40 mph
